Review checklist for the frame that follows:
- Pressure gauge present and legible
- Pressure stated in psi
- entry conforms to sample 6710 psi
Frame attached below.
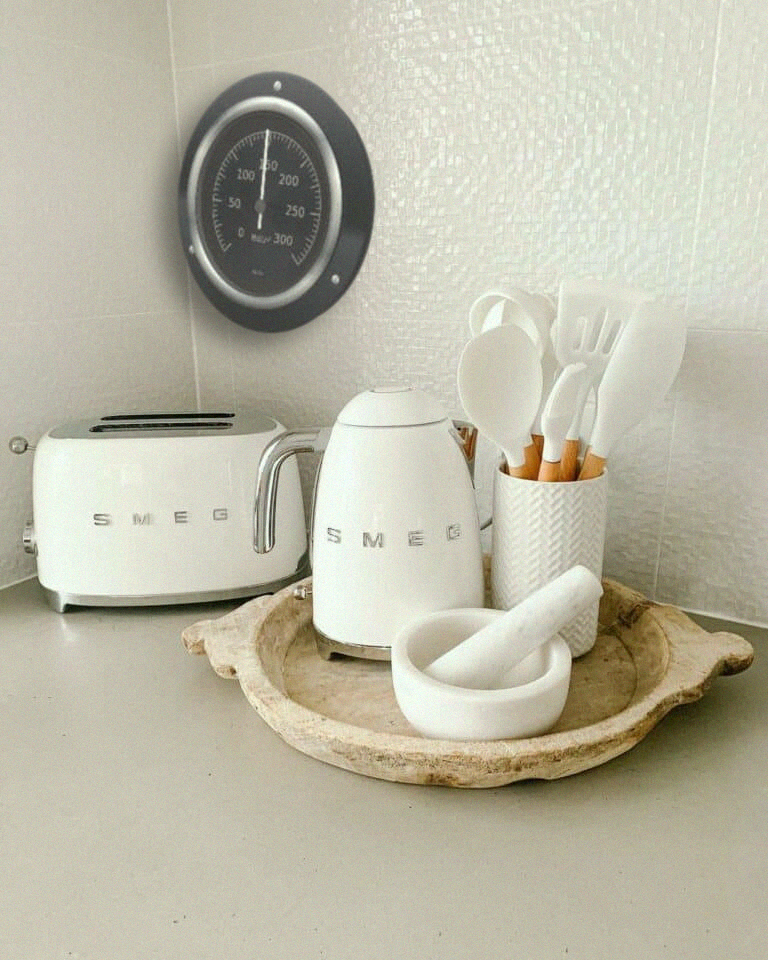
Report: 150 psi
